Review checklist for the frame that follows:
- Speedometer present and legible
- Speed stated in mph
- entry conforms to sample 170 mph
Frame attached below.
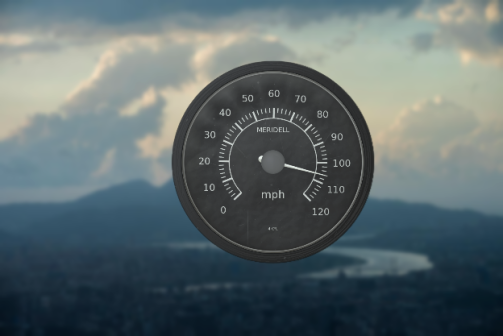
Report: 106 mph
